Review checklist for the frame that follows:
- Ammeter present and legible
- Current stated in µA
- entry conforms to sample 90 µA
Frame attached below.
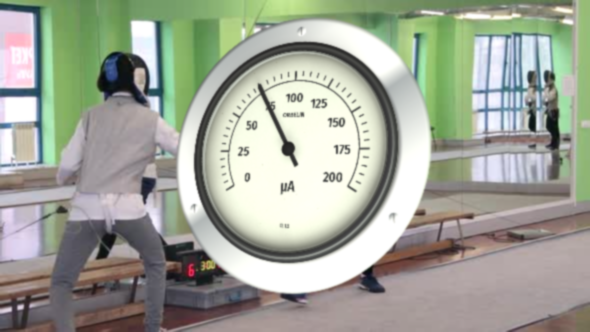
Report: 75 µA
